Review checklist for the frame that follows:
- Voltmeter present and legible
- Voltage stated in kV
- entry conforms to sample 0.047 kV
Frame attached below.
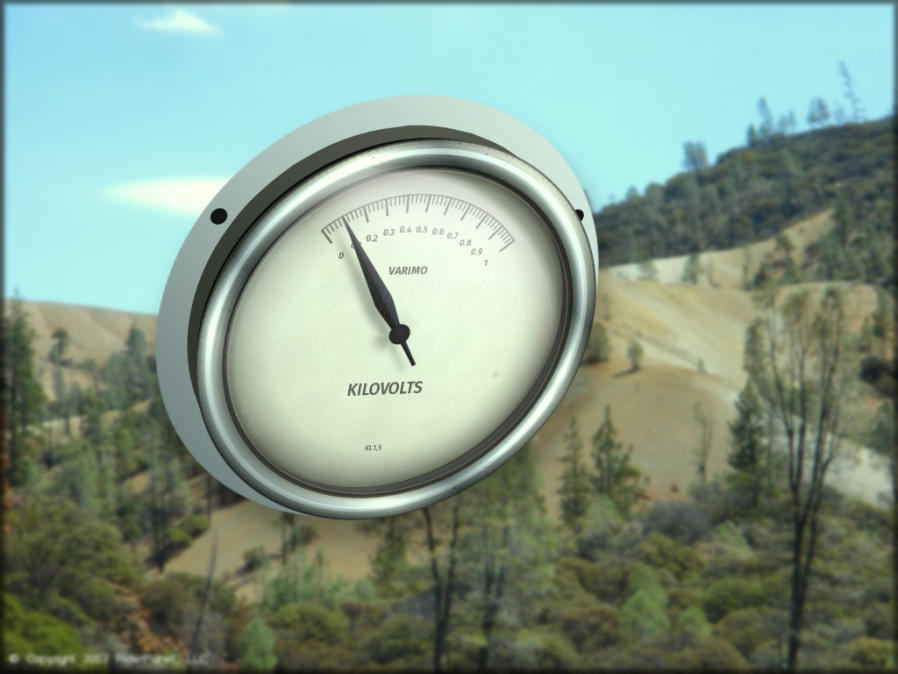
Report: 0.1 kV
